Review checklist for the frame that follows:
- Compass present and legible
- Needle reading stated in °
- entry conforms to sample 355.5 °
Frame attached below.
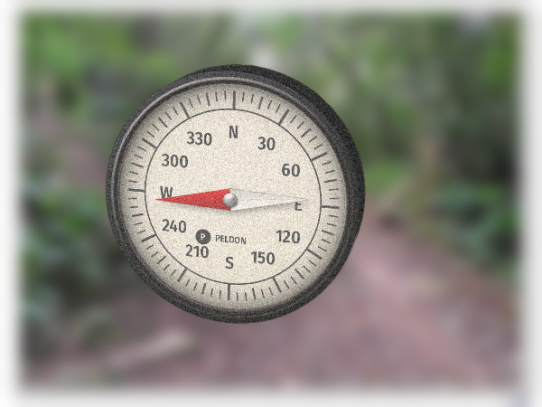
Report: 265 °
